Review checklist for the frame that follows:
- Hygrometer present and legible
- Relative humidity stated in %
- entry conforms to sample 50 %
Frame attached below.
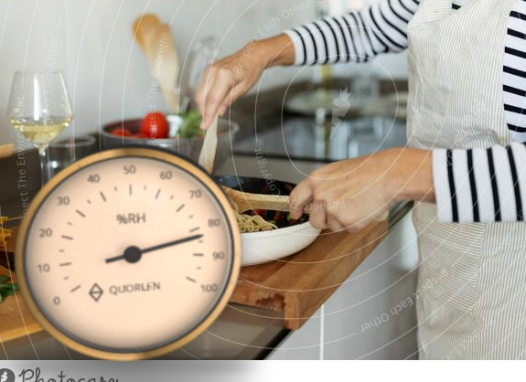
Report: 82.5 %
